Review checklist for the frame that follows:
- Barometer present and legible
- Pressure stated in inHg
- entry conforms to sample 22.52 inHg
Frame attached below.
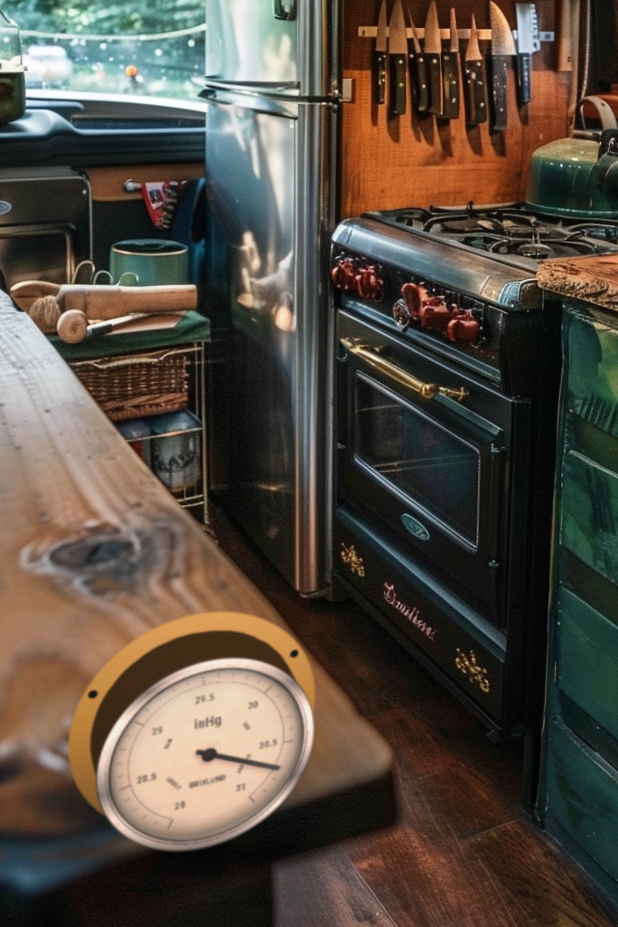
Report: 30.7 inHg
